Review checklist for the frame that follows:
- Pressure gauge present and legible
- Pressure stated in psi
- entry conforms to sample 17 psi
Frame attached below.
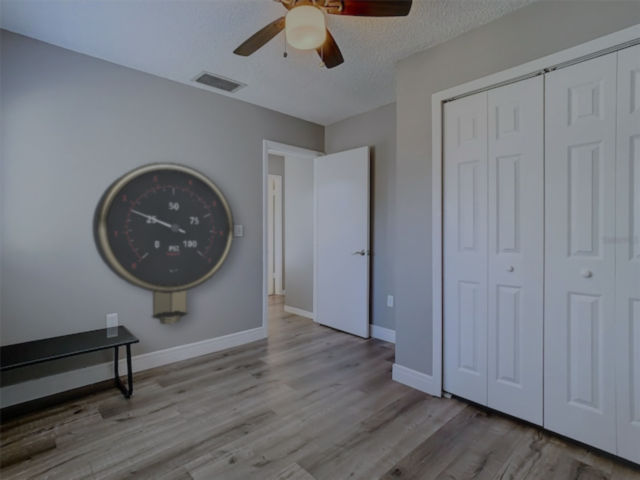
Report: 25 psi
